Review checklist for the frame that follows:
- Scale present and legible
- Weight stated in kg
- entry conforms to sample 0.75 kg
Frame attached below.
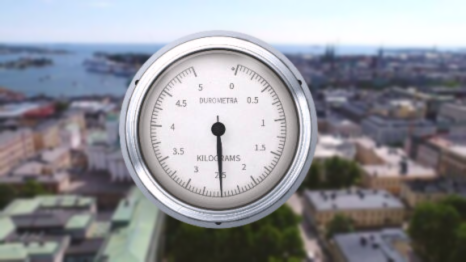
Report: 2.5 kg
